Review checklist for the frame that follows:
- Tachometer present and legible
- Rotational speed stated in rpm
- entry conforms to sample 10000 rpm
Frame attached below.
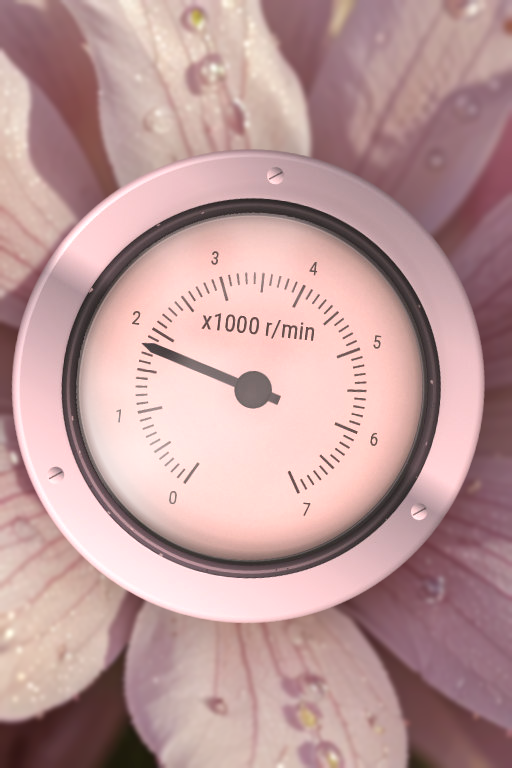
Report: 1800 rpm
